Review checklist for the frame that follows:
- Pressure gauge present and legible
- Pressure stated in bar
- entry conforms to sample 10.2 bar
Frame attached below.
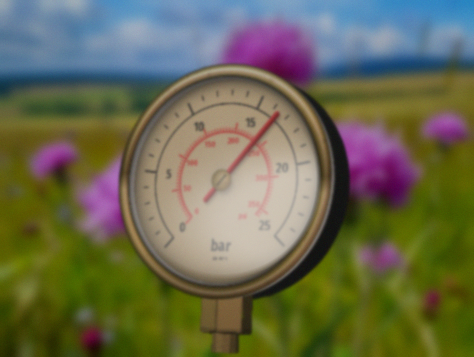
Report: 16.5 bar
